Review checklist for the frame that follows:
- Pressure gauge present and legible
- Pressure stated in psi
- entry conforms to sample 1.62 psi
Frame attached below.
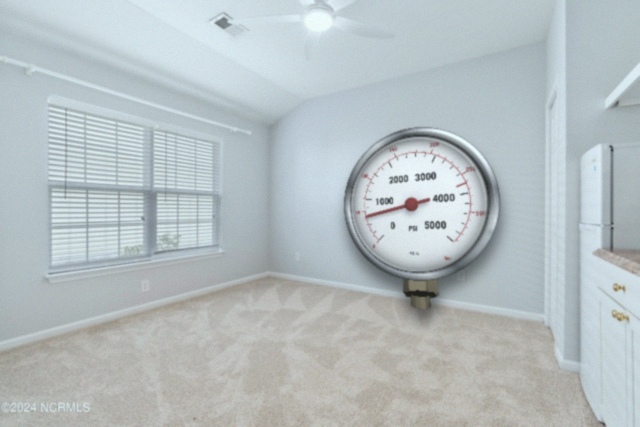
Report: 600 psi
